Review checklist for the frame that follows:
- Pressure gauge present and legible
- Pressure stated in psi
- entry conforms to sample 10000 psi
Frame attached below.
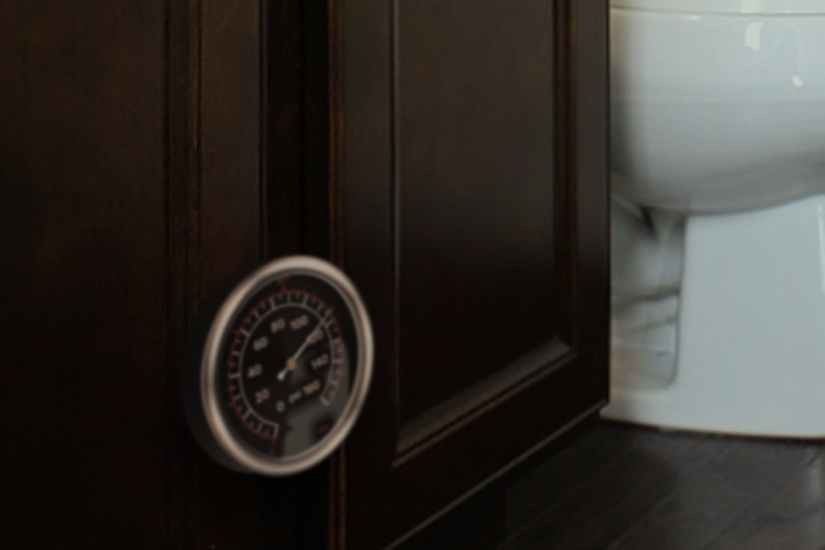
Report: 115 psi
